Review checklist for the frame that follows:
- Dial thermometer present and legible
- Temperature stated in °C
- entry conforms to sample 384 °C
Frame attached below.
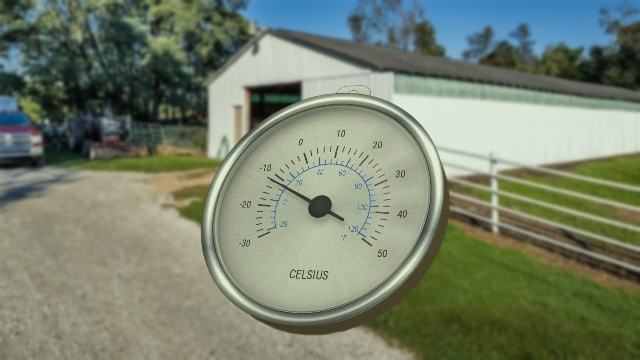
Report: -12 °C
